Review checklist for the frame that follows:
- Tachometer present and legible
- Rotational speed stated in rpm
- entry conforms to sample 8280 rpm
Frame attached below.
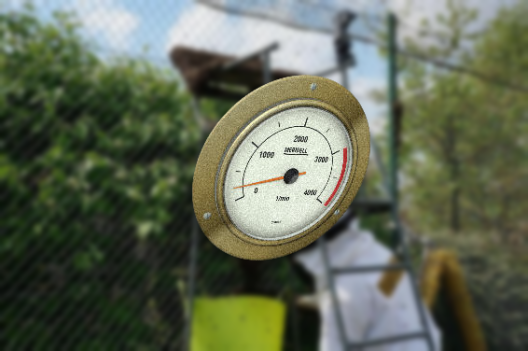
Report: 250 rpm
